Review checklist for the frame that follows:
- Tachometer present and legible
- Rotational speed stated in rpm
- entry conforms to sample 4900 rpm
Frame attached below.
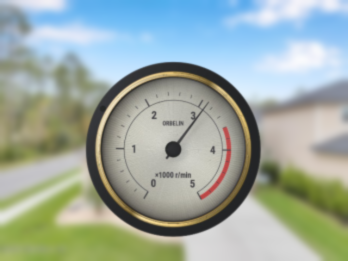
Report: 3100 rpm
